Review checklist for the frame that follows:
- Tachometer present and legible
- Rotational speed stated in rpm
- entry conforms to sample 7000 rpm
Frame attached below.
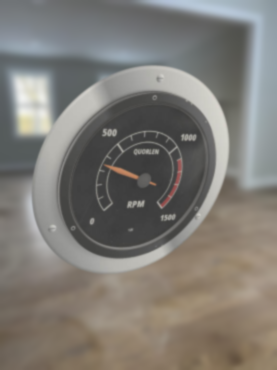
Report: 350 rpm
